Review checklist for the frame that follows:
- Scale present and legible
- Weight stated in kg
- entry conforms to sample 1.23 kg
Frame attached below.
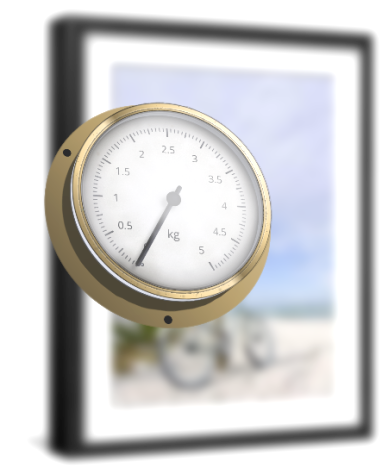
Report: 0 kg
